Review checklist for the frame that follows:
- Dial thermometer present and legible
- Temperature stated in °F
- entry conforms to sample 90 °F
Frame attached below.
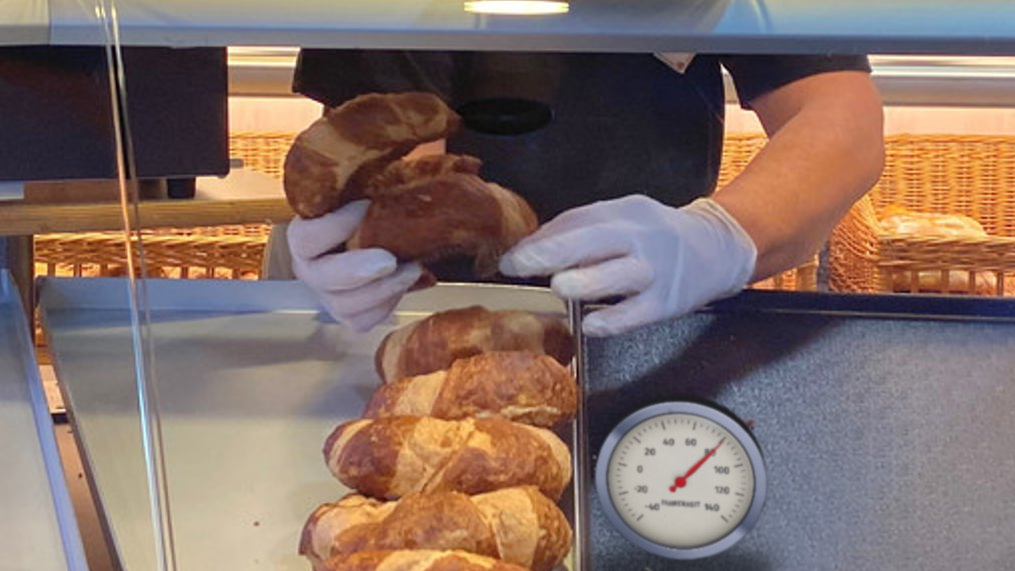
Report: 80 °F
